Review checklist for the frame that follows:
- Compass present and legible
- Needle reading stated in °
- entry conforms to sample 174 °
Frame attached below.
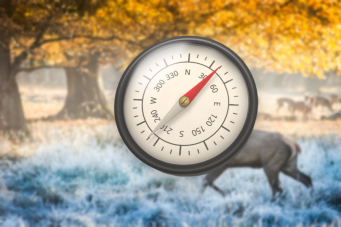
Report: 40 °
